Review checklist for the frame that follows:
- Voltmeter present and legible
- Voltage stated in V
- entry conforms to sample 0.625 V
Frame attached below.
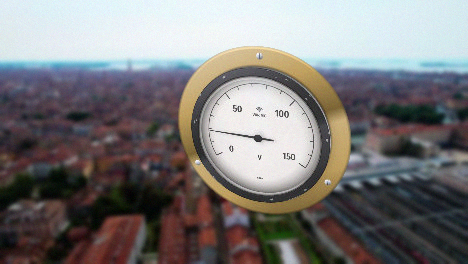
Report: 20 V
